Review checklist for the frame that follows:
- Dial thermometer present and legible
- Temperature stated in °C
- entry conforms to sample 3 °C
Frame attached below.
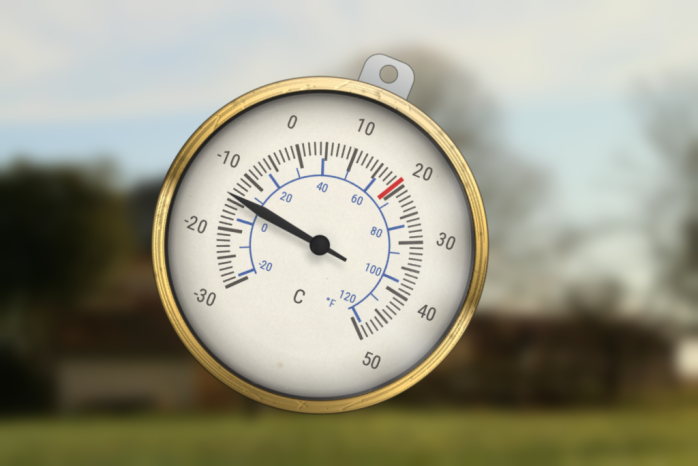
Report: -14 °C
